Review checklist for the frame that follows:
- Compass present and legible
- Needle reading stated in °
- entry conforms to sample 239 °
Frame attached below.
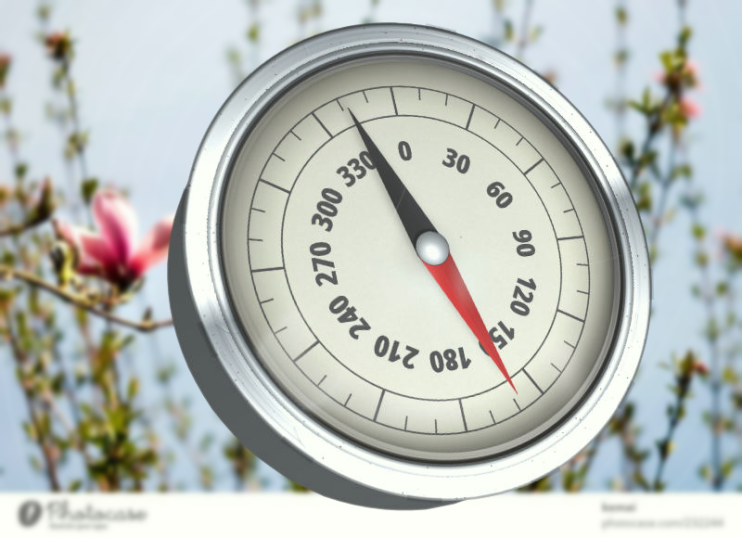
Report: 160 °
